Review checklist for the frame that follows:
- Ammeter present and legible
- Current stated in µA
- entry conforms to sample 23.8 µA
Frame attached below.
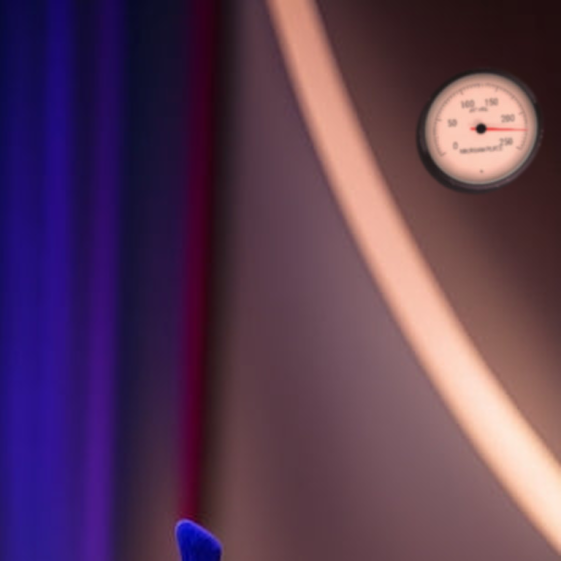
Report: 225 µA
